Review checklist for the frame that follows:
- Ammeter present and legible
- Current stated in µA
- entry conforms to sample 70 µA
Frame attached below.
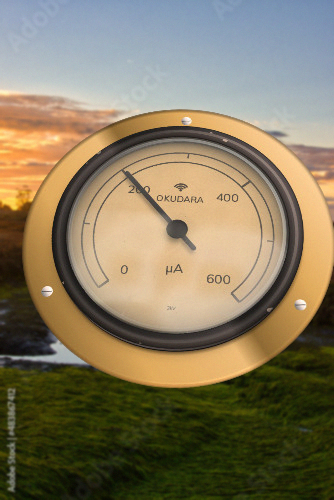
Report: 200 µA
